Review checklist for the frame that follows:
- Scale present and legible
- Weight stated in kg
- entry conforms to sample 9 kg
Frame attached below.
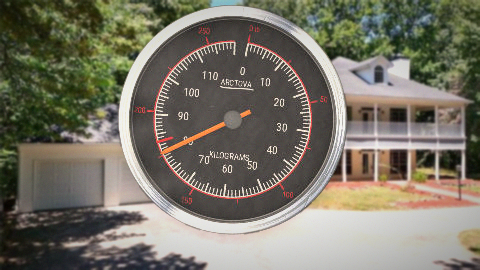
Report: 80 kg
